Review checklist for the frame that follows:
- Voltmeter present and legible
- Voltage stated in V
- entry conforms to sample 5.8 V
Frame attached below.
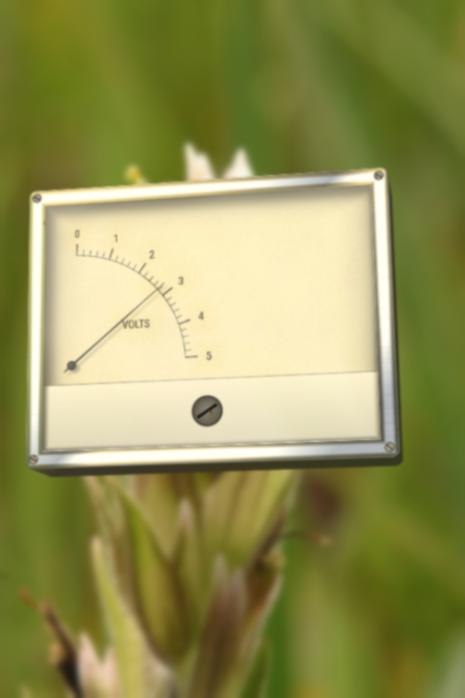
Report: 2.8 V
